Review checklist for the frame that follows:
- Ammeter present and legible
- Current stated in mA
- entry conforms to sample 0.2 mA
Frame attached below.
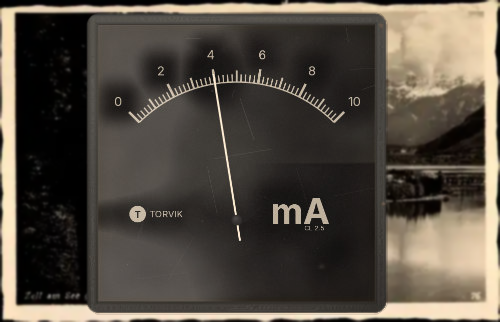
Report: 4 mA
